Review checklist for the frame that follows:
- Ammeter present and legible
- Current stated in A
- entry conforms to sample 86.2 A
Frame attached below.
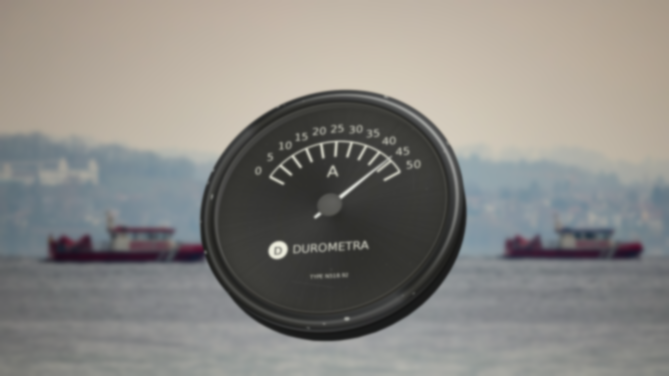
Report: 45 A
